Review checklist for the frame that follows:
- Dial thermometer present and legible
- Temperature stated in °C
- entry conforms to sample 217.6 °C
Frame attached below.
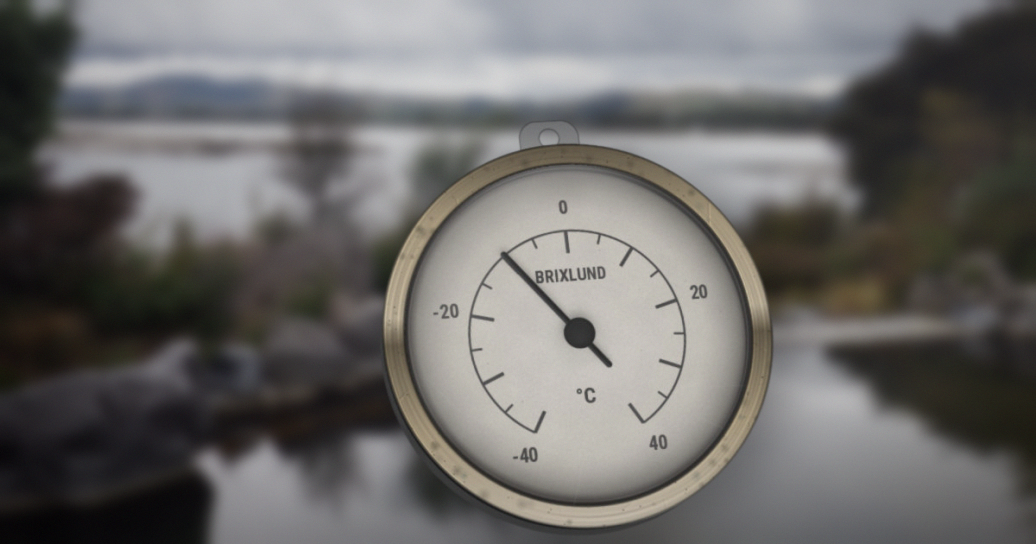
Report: -10 °C
